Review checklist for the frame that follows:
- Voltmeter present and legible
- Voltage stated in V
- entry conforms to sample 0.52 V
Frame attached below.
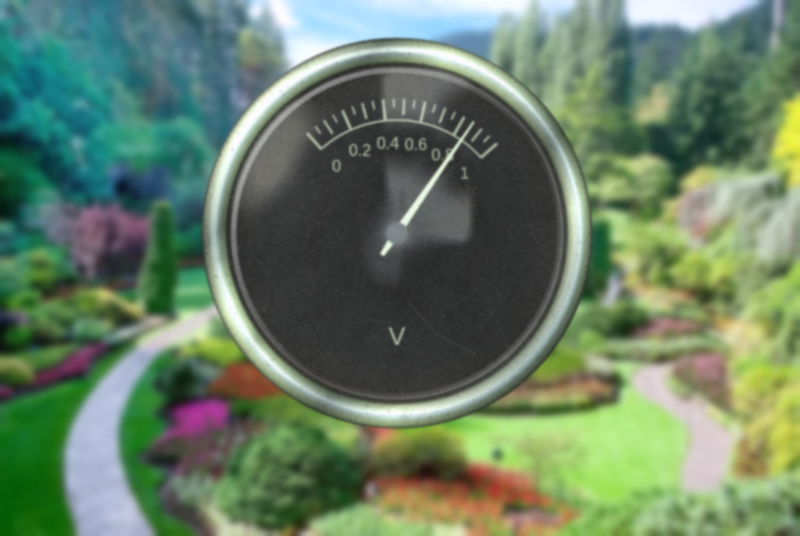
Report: 0.85 V
